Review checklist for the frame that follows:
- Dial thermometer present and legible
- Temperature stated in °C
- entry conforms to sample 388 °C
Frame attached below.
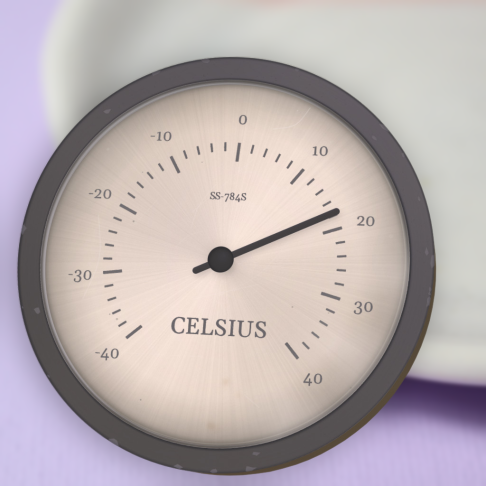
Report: 18 °C
